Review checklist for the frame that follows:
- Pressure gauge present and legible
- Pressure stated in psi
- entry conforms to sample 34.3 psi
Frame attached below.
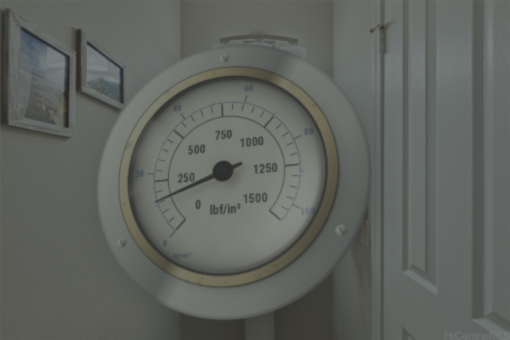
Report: 150 psi
